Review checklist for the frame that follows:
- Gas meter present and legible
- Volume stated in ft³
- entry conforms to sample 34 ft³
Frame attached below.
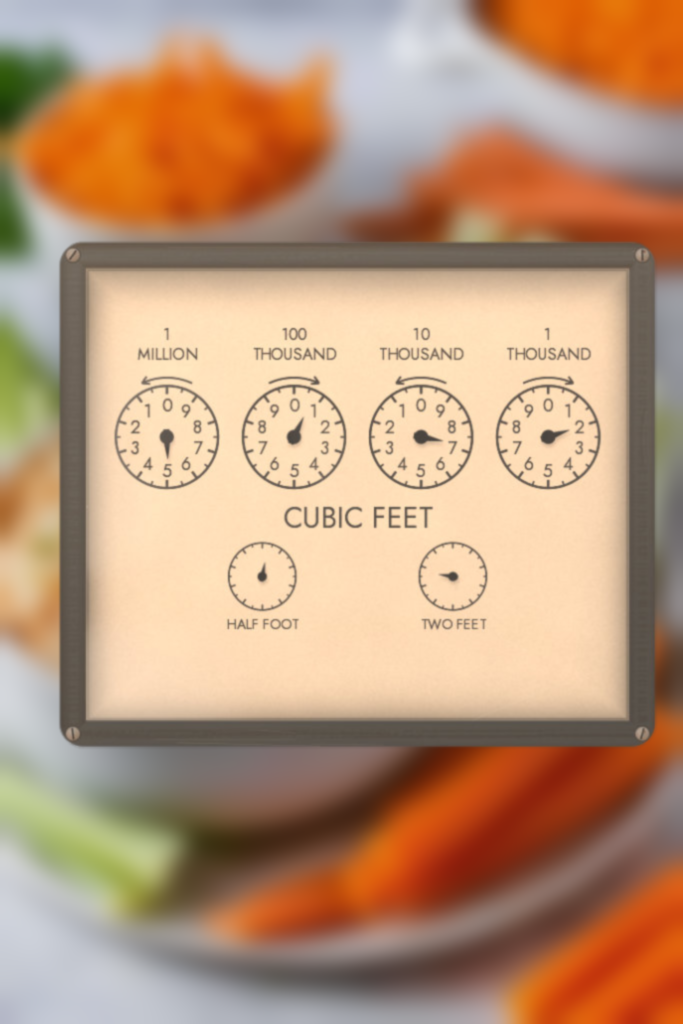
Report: 507200 ft³
